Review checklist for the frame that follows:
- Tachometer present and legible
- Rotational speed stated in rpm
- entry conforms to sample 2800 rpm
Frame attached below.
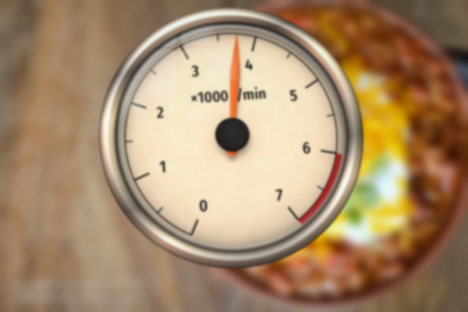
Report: 3750 rpm
